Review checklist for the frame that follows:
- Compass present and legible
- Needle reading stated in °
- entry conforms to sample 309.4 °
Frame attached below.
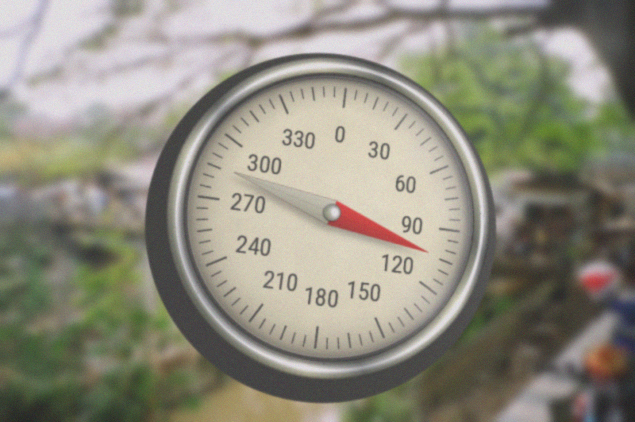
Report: 105 °
